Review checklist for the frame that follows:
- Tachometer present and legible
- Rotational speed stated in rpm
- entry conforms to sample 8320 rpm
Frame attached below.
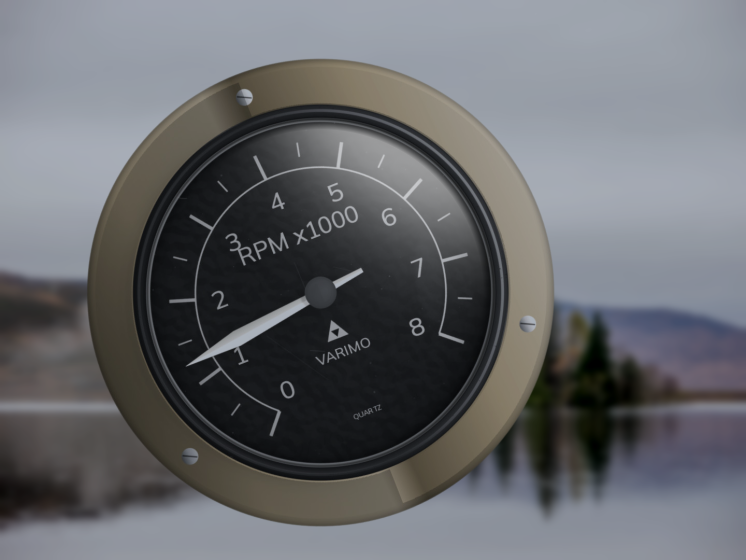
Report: 1250 rpm
